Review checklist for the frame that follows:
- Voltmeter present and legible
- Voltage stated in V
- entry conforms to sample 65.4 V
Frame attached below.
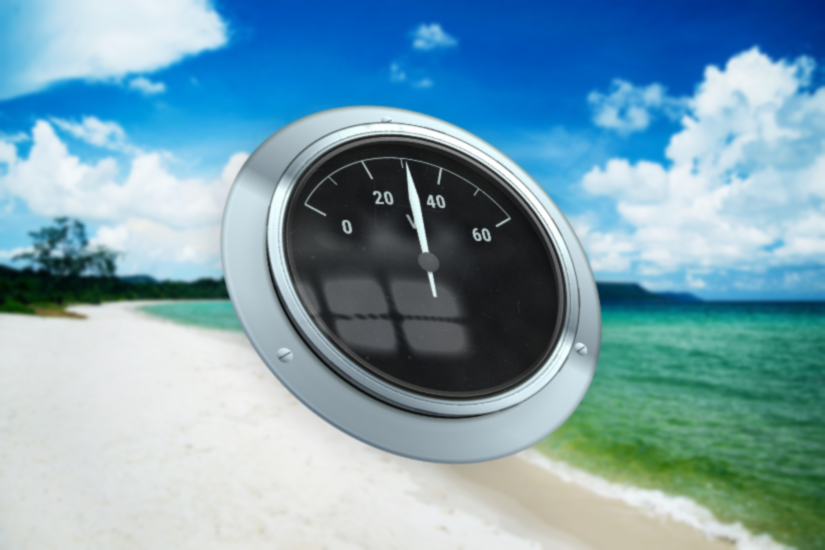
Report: 30 V
